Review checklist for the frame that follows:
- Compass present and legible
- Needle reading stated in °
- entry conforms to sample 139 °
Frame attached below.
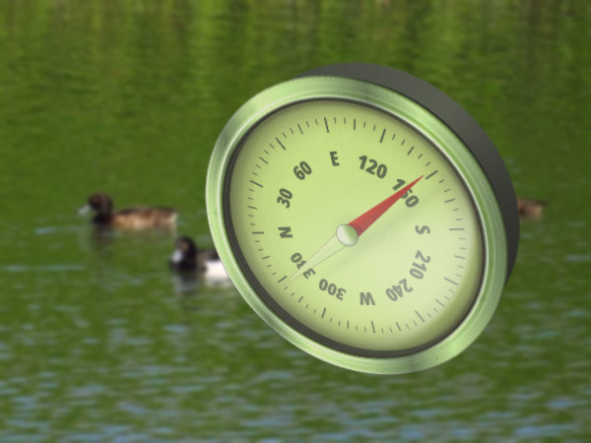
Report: 147.5 °
